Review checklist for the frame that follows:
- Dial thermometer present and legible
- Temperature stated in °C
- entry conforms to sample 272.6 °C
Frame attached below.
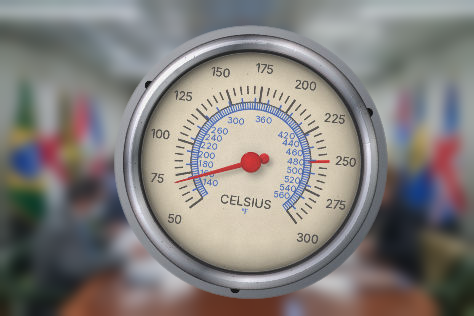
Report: 70 °C
